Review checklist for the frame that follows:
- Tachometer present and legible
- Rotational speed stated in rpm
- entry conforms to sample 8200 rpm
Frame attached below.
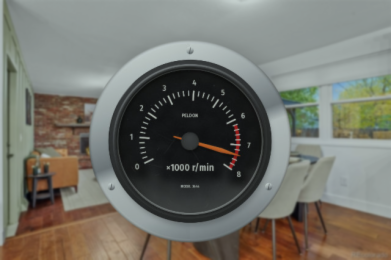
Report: 7400 rpm
